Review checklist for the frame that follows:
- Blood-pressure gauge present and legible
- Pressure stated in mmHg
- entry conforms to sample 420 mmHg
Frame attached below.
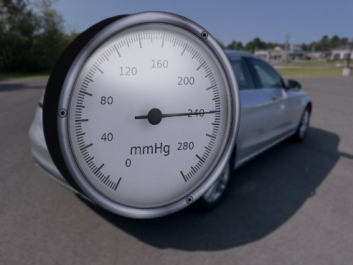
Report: 240 mmHg
